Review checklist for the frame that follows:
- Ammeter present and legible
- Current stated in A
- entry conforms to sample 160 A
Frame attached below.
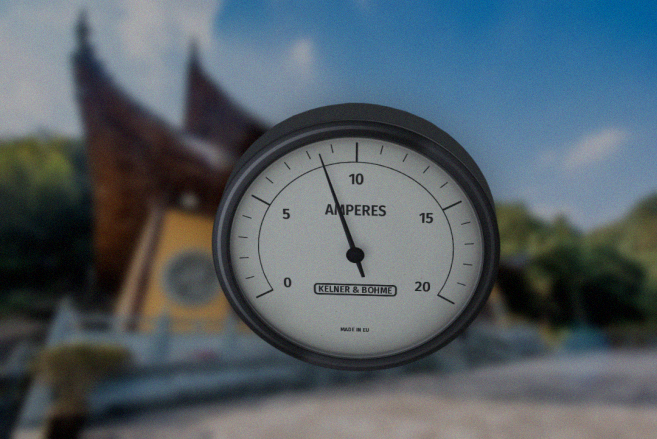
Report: 8.5 A
